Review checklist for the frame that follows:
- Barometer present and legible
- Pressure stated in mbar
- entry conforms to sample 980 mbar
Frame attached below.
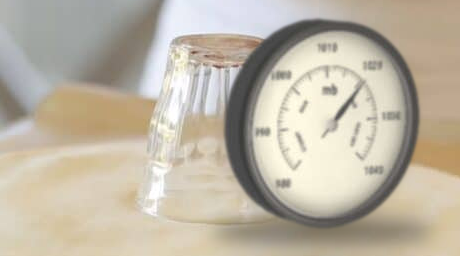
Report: 1020 mbar
